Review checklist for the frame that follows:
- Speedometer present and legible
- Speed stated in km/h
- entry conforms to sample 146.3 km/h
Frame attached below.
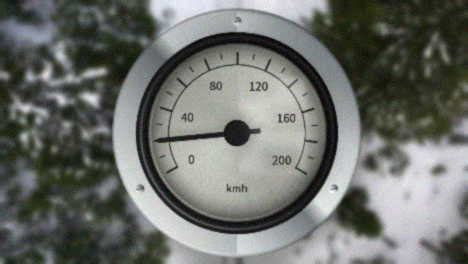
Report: 20 km/h
